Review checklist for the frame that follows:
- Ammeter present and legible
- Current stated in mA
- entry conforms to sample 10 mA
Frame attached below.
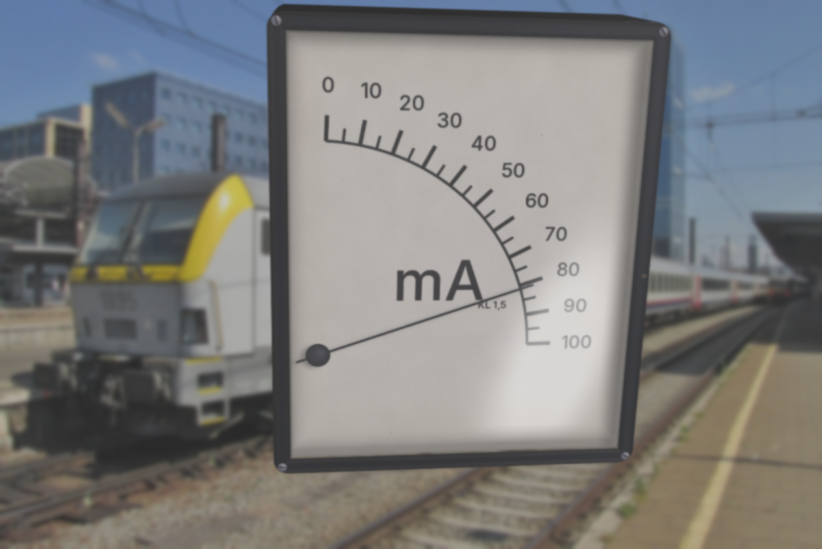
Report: 80 mA
